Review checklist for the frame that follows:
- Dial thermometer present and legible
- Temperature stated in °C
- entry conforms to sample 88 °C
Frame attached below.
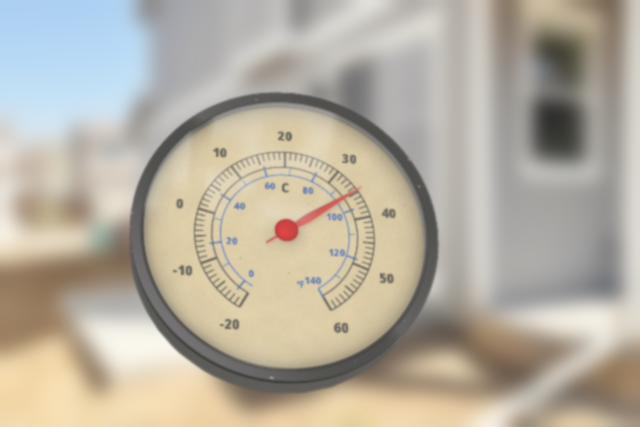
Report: 35 °C
